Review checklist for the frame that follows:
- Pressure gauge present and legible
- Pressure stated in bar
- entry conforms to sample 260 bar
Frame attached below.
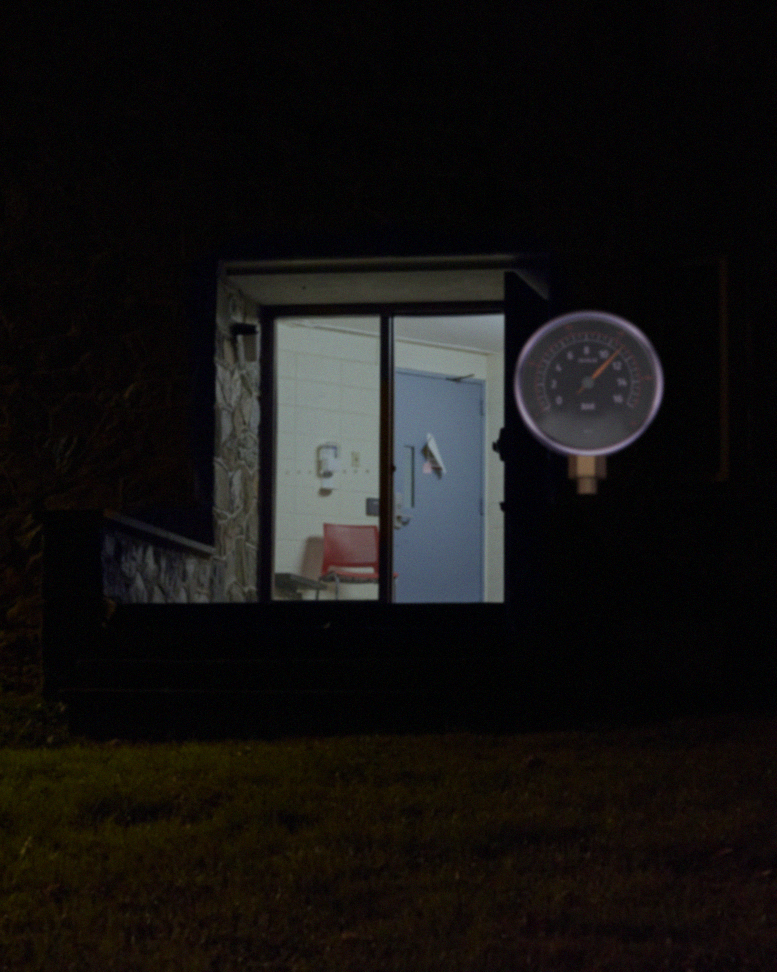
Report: 11 bar
